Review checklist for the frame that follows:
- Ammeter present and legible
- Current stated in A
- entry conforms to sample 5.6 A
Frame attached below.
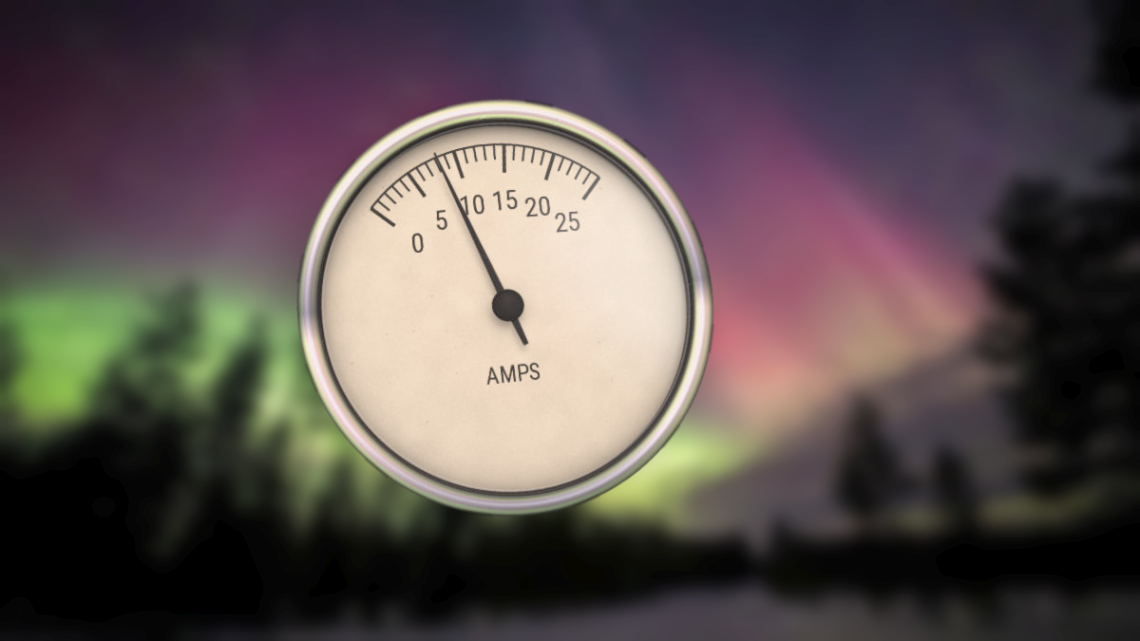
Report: 8 A
